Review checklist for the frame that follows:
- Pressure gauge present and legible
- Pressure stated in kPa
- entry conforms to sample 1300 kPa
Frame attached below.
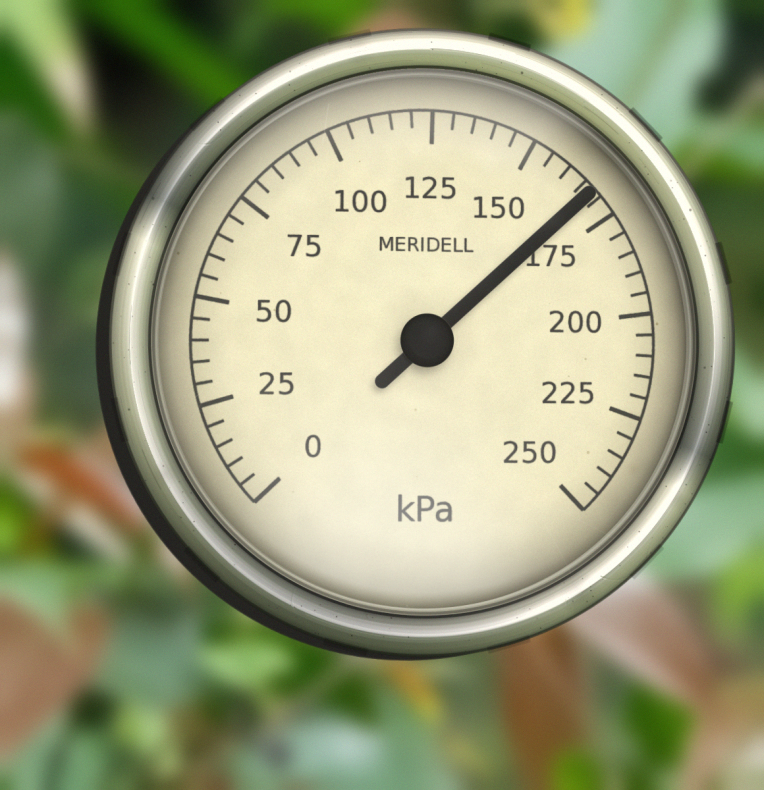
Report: 167.5 kPa
